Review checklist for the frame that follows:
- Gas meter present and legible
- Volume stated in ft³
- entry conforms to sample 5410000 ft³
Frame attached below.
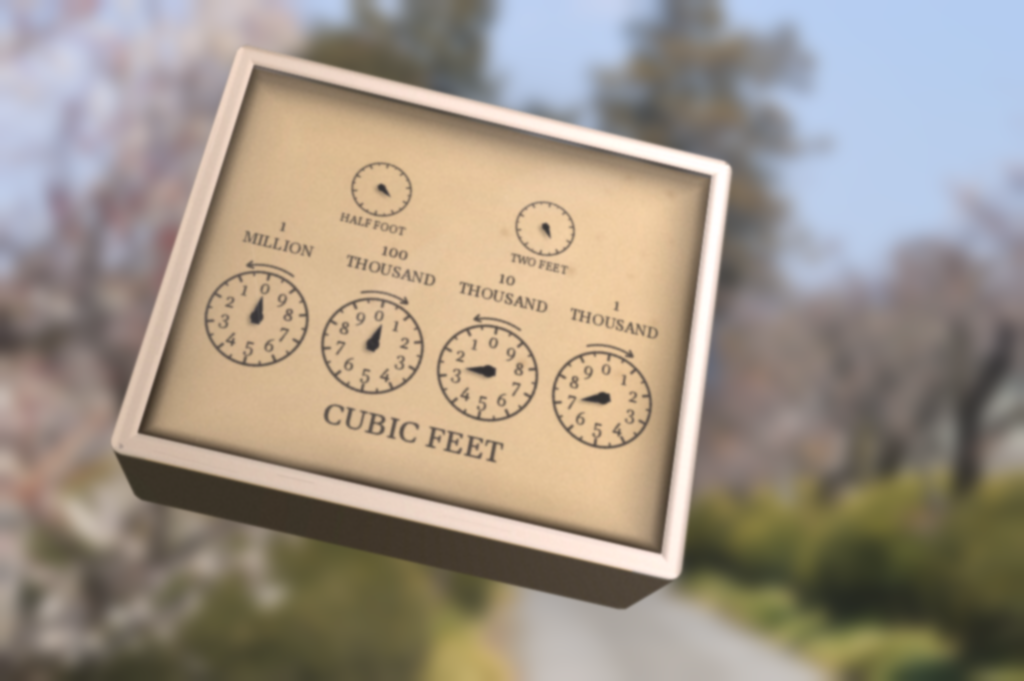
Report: 2700 ft³
